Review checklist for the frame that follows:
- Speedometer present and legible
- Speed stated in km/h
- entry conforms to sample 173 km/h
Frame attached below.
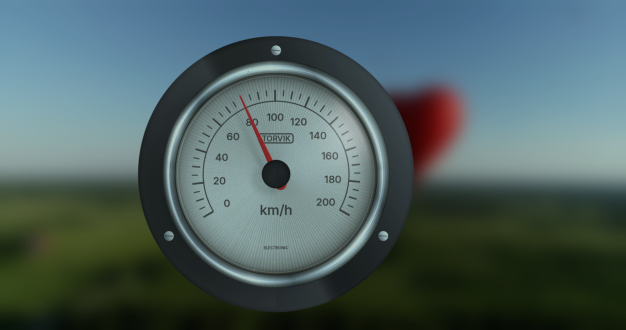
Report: 80 km/h
